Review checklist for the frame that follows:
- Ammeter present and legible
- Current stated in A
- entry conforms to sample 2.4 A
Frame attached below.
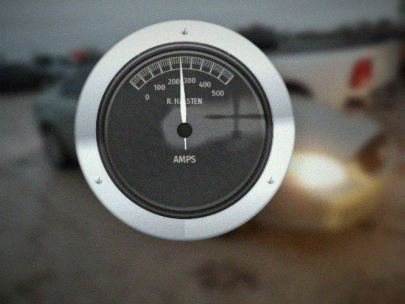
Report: 250 A
